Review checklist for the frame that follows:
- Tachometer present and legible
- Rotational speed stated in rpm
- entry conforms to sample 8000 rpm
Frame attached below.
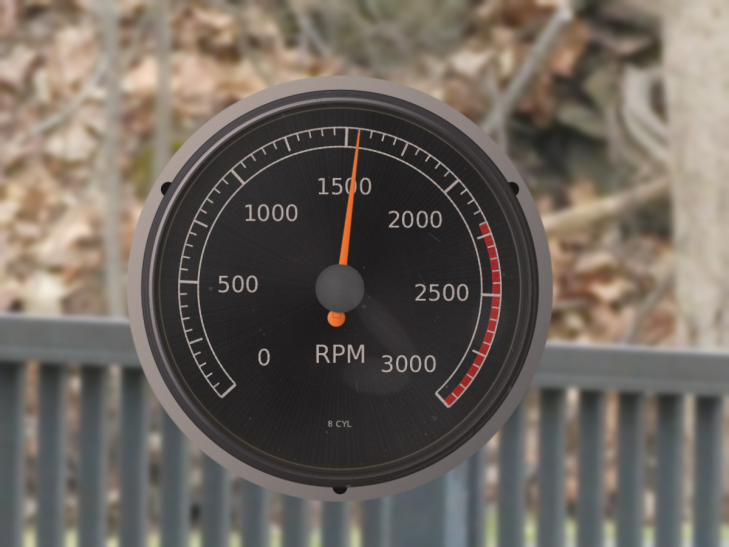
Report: 1550 rpm
